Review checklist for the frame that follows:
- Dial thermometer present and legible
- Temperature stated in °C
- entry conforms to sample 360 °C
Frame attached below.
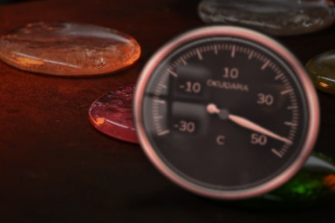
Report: 45 °C
